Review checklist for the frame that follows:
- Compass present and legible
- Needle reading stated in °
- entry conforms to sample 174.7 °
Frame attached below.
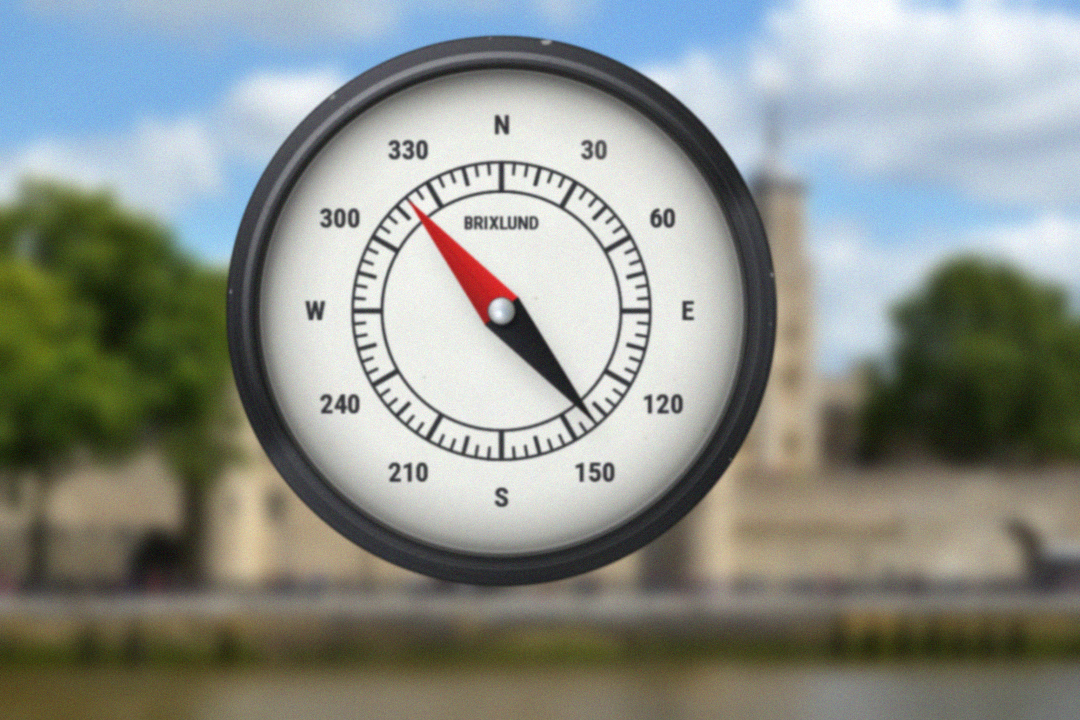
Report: 320 °
